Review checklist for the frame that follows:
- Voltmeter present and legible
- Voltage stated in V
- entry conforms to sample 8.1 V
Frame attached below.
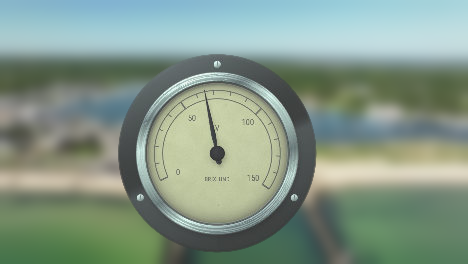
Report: 65 V
